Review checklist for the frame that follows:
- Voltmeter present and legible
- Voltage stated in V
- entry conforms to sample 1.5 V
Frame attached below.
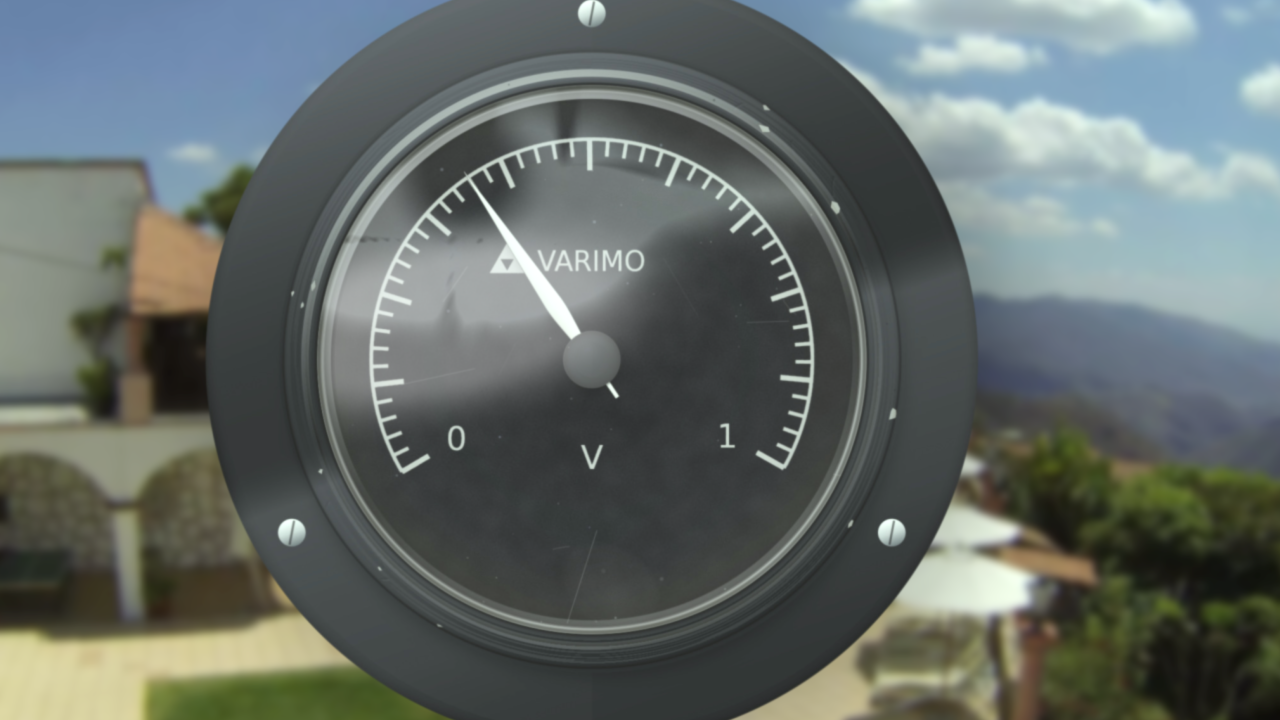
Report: 0.36 V
